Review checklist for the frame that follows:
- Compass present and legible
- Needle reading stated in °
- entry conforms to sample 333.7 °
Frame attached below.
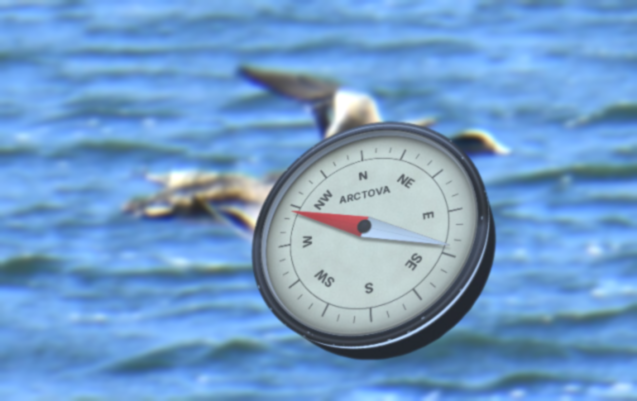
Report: 295 °
